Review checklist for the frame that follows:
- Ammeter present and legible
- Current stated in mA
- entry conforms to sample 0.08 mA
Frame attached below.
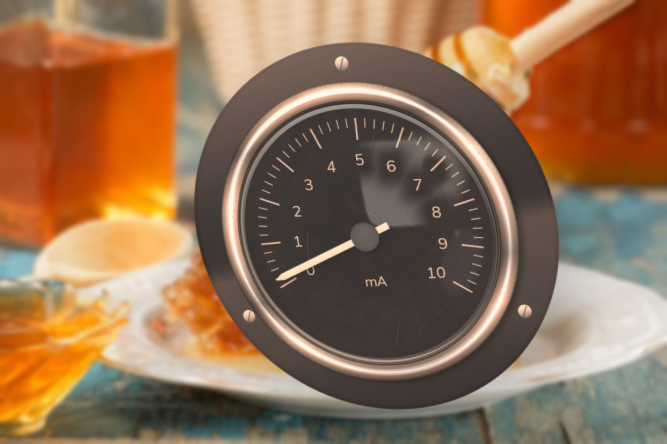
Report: 0.2 mA
